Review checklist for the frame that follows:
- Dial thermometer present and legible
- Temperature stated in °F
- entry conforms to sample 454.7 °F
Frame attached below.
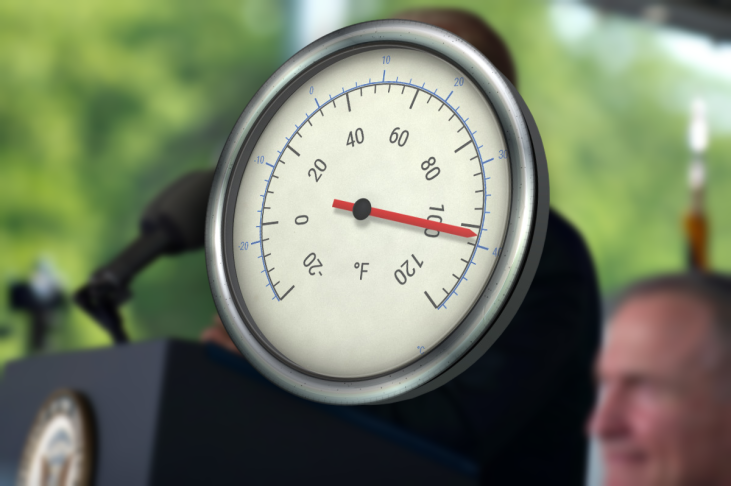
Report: 102 °F
